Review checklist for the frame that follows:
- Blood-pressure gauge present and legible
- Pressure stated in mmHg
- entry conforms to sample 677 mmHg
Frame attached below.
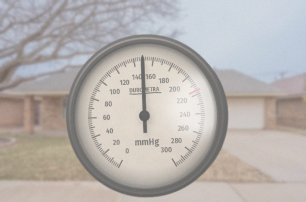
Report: 150 mmHg
